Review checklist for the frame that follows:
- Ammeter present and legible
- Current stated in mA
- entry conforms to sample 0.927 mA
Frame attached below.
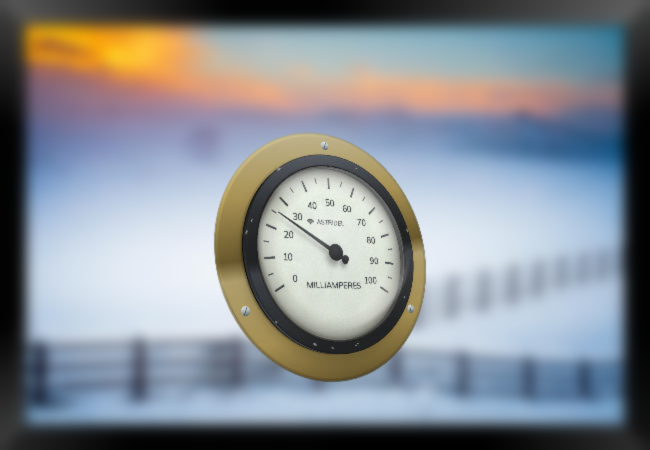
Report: 25 mA
